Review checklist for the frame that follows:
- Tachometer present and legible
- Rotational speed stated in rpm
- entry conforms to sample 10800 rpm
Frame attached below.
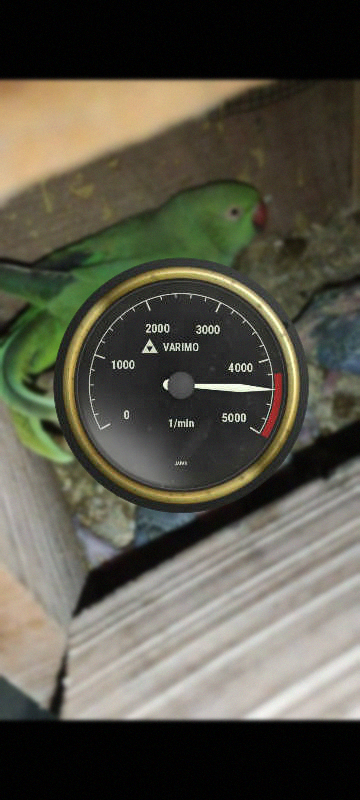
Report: 4400 rpm
